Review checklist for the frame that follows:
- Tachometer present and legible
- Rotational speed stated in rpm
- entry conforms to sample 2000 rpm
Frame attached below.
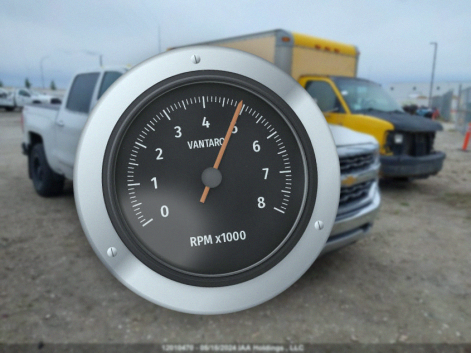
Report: 4900 rpm
